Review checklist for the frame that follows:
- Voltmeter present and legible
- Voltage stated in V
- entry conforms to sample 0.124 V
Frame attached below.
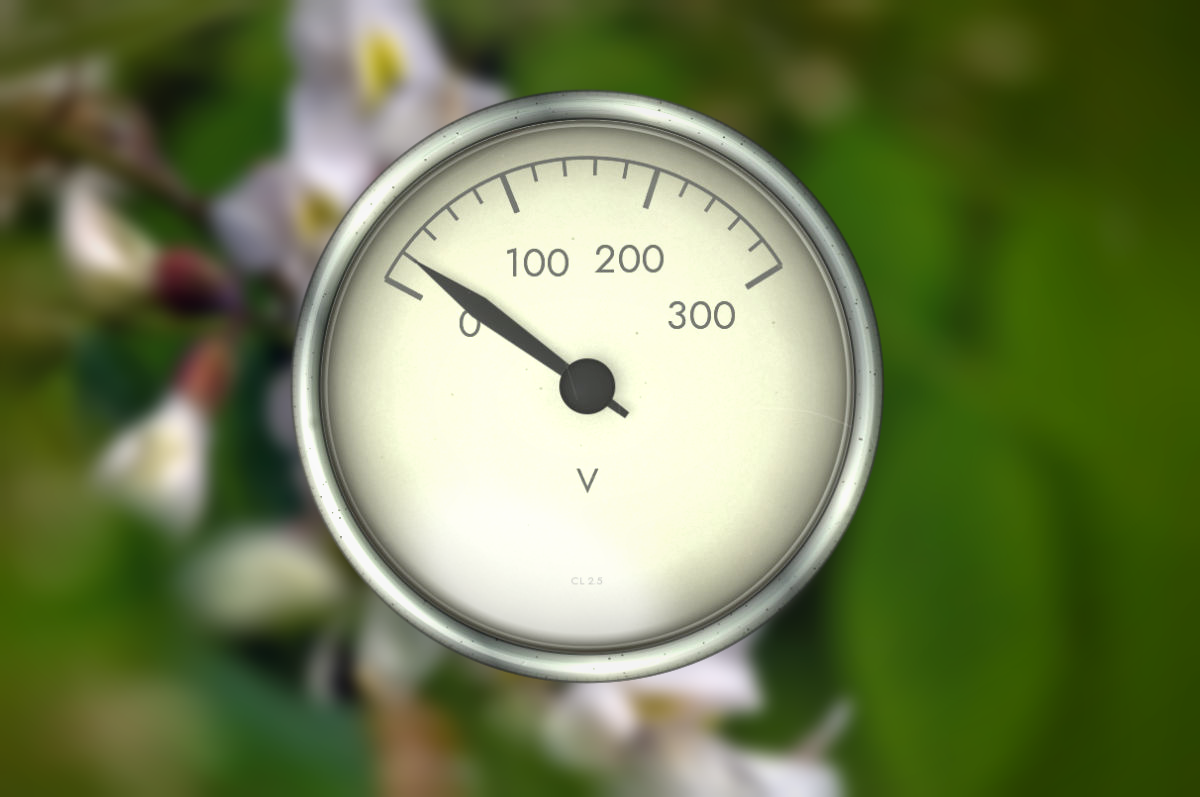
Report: 20 V
